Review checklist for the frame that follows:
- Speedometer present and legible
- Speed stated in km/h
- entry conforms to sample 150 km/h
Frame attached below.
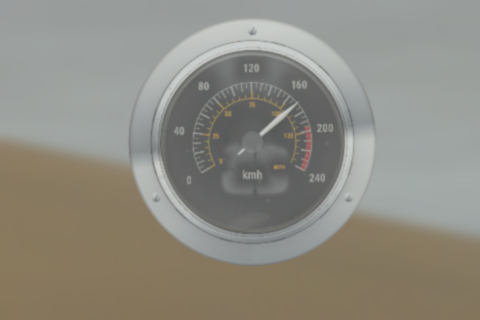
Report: 170 km/h
